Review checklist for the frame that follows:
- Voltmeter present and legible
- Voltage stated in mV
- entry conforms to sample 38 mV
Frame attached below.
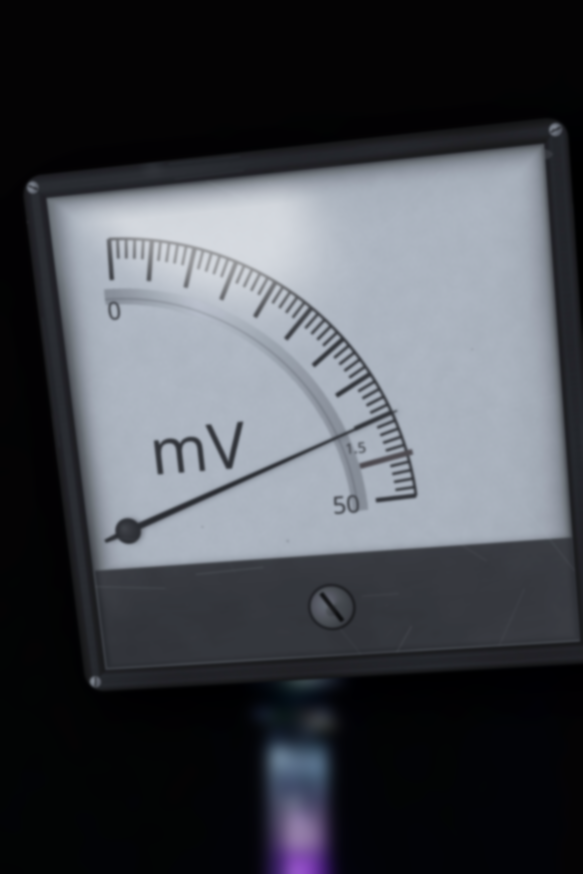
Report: 40 mV
